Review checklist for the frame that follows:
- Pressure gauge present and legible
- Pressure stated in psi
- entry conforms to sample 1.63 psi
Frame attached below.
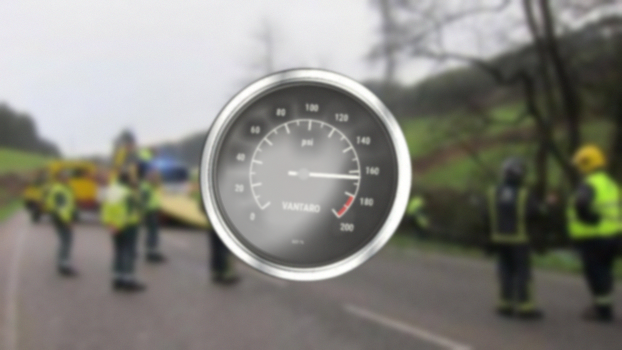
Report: 165 psi
